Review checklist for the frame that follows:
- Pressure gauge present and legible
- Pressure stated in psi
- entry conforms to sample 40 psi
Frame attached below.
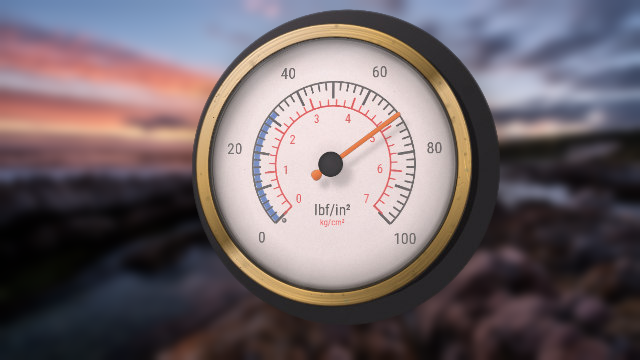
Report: 70 psi
